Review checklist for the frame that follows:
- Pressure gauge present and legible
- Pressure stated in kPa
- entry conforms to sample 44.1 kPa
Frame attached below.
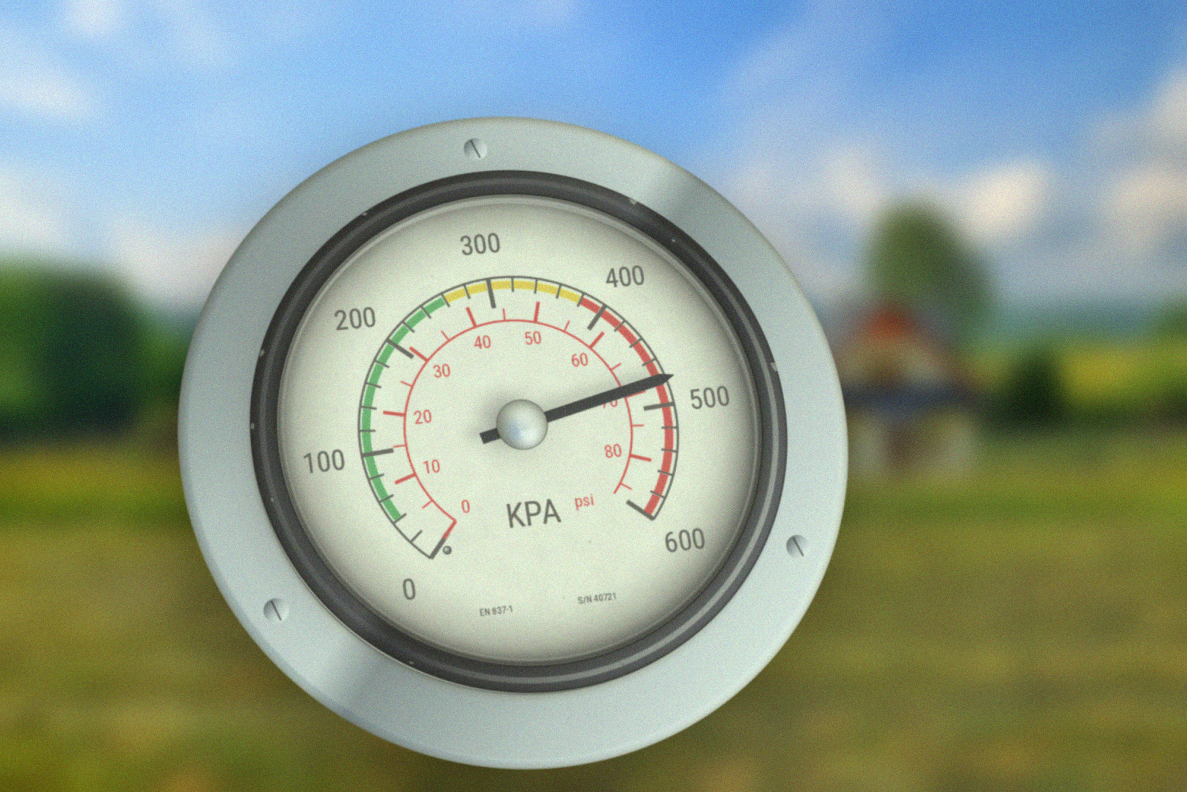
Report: 480 kPa
